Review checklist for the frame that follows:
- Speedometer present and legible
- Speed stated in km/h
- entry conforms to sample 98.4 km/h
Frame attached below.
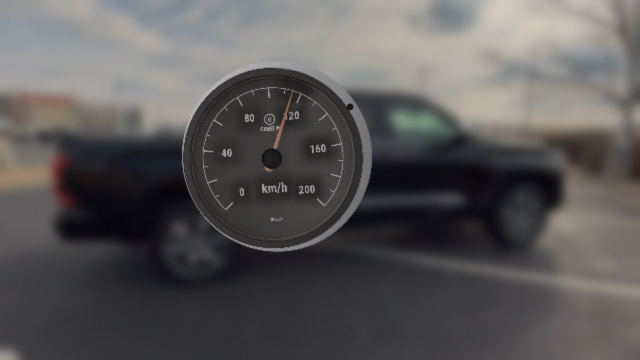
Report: 115 km/h
